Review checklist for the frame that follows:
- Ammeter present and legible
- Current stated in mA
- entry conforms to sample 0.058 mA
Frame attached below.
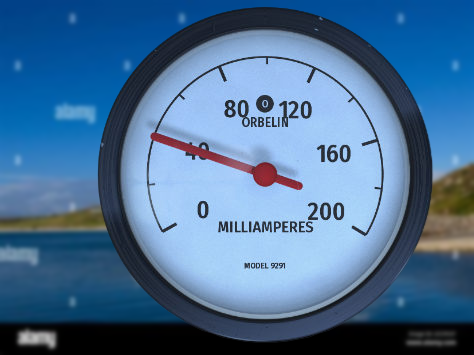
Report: 40 mA
